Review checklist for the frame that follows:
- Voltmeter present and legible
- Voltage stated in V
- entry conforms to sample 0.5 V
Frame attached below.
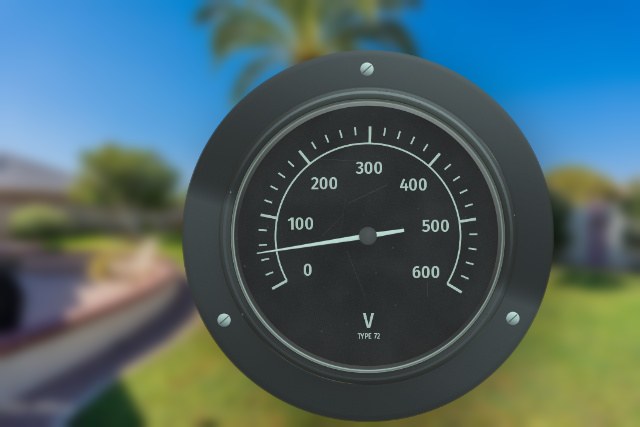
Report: 50 V
